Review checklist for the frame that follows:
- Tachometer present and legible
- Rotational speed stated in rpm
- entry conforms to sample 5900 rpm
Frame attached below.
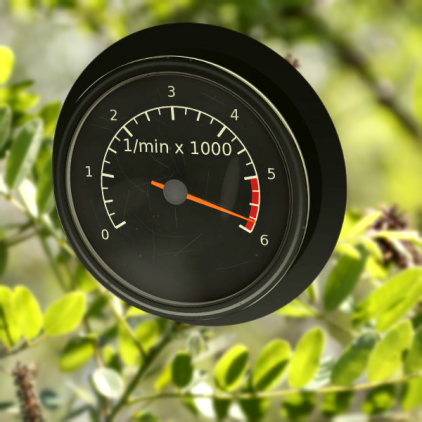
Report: 5750 rpm
